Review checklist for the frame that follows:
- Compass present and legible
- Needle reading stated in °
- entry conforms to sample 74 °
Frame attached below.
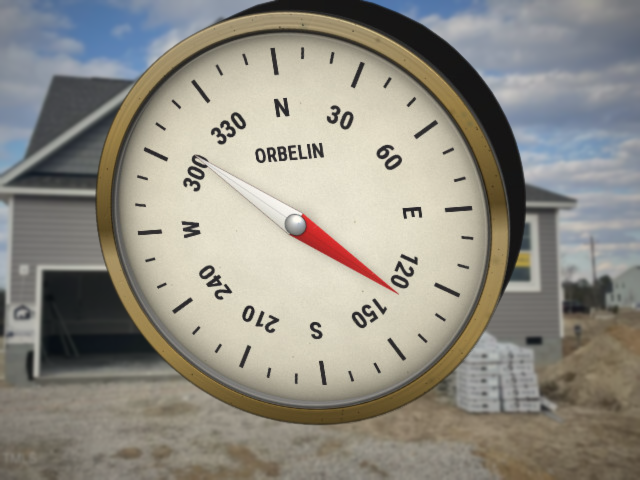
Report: 130 °
